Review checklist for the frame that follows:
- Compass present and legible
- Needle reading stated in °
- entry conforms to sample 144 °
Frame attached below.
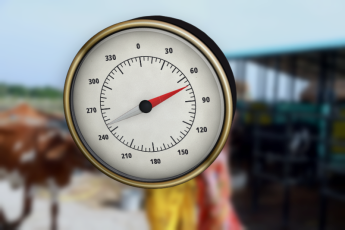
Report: 70 °
